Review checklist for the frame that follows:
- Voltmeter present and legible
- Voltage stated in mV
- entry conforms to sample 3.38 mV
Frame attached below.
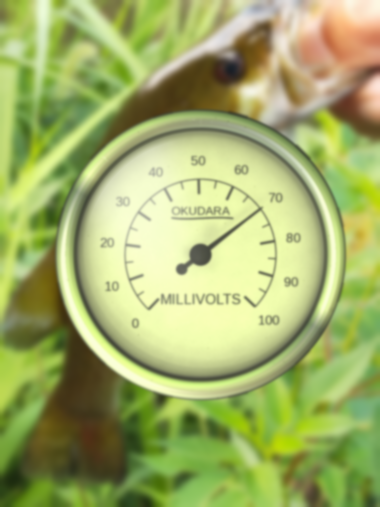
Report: 70 mV
